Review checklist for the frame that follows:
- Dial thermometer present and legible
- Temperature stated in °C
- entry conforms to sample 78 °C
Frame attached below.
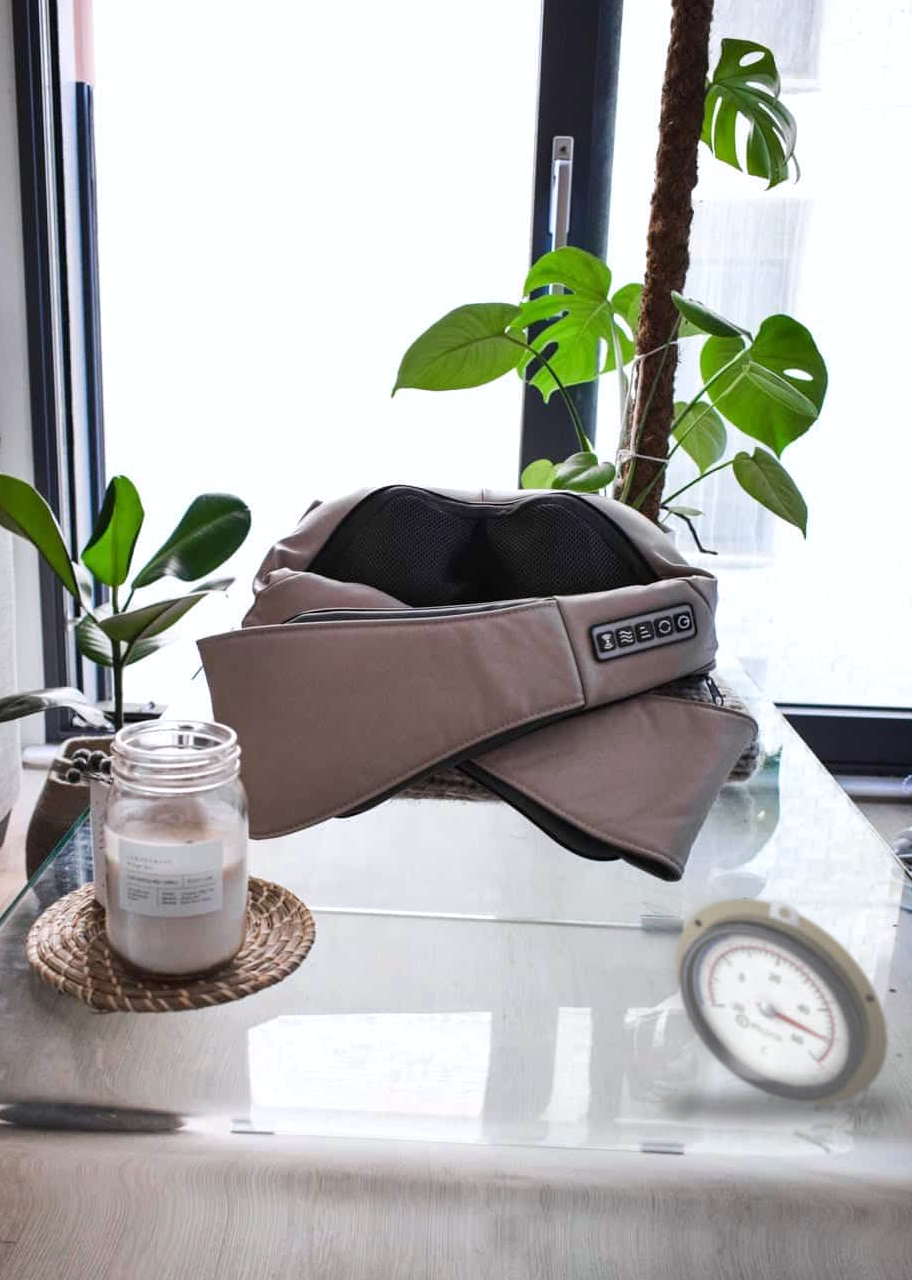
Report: 50 °C
